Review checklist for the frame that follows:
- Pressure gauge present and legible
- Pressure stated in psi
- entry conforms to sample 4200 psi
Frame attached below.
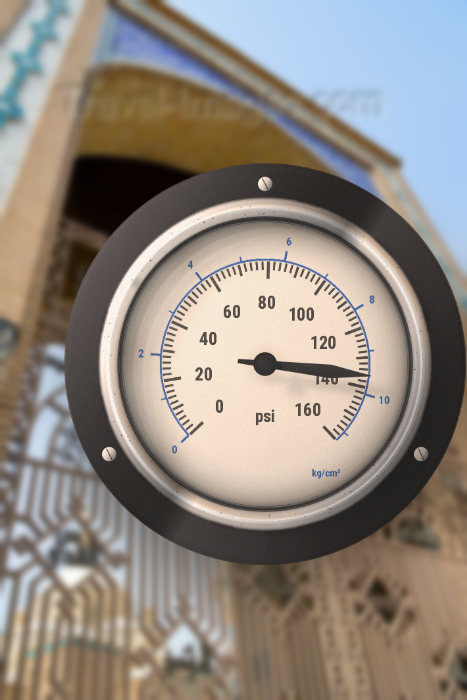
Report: 136 psi
